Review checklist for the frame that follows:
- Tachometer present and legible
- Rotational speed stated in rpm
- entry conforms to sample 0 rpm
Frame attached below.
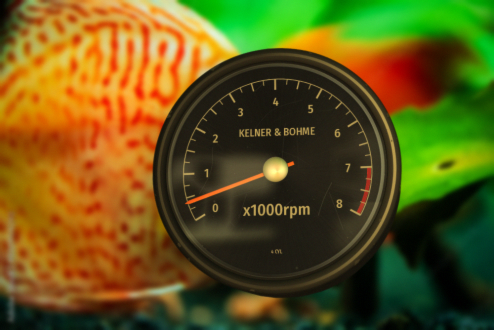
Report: 375 rpm
